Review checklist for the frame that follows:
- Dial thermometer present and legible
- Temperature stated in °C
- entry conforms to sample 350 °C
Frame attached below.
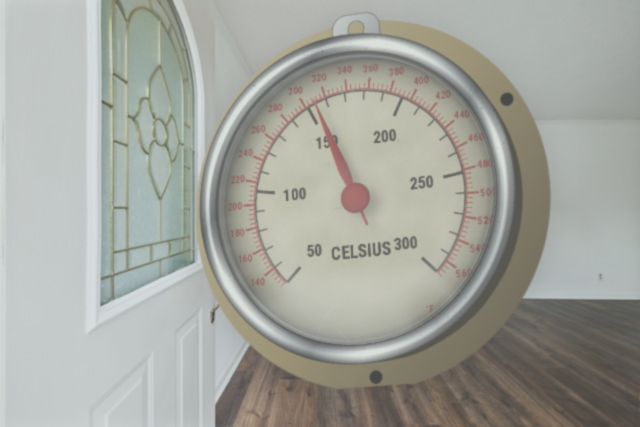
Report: 155 °C
